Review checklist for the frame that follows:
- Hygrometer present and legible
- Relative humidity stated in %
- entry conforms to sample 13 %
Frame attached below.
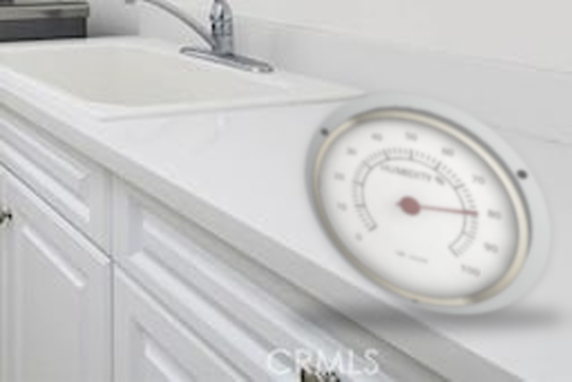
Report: 80 %
